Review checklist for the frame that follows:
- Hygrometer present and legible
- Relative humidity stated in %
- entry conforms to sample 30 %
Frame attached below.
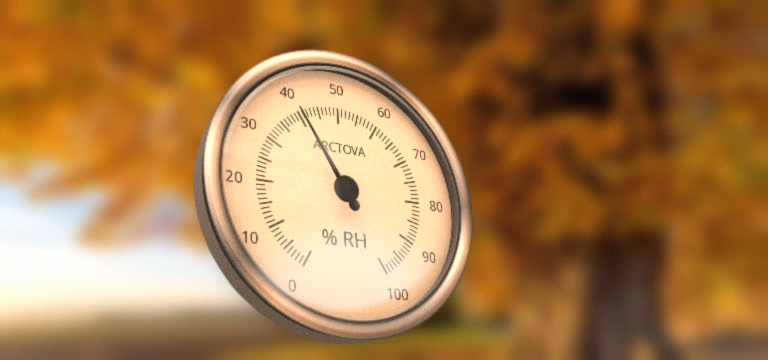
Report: 40 %
